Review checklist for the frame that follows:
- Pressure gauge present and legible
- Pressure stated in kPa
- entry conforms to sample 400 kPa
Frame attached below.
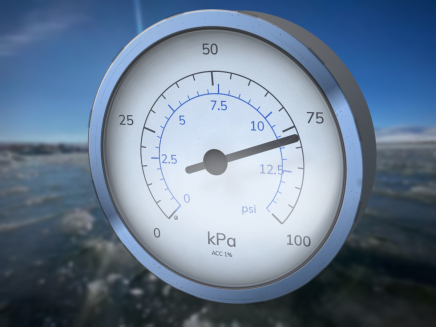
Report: 77.5 kPa
